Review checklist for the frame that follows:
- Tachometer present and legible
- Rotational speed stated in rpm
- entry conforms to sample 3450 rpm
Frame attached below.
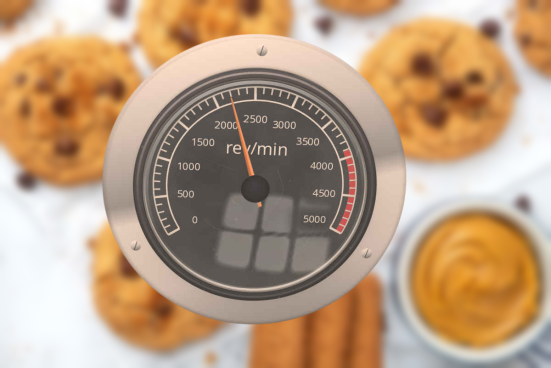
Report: 2200 rpm
